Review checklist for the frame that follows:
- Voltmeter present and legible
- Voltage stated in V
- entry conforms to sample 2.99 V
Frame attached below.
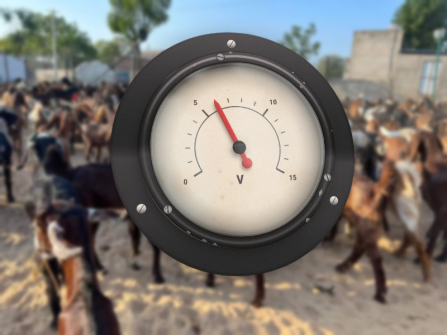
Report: 6 V
